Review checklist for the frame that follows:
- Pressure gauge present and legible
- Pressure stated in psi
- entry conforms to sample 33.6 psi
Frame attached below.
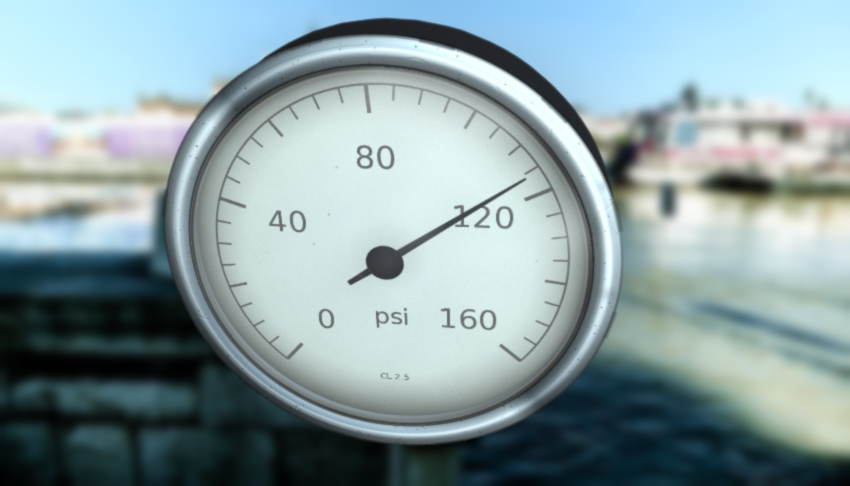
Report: 115 psi
